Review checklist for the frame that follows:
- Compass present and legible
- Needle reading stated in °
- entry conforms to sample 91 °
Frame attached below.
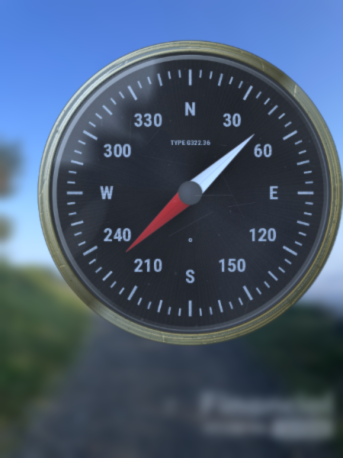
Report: 227.5 °
